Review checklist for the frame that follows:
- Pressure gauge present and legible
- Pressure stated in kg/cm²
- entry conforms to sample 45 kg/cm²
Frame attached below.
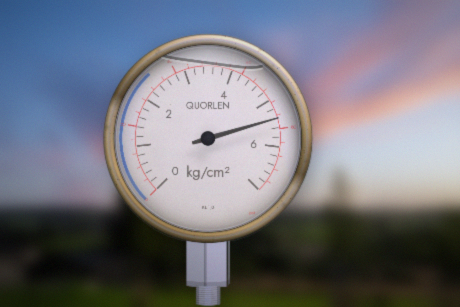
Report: 5.4 kg/cm²
